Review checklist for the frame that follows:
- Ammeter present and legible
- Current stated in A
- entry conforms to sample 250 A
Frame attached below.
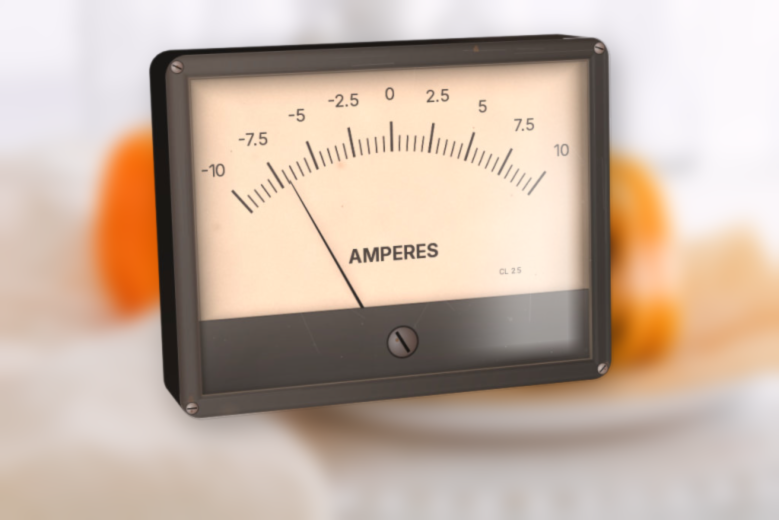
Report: -7 A
